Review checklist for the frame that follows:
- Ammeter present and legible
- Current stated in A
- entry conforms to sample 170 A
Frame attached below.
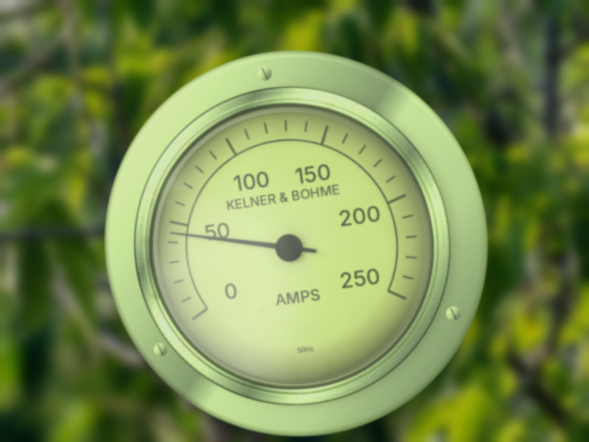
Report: 45 A
